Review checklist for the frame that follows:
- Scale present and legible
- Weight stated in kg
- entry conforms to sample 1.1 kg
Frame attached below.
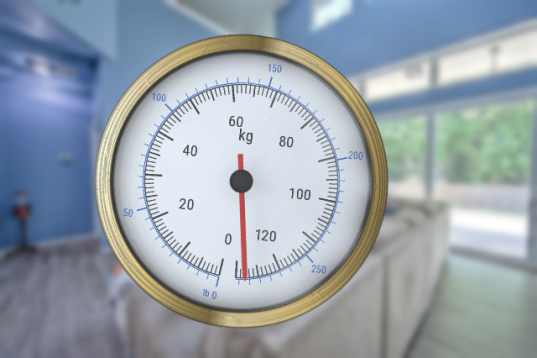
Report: 128 kg
